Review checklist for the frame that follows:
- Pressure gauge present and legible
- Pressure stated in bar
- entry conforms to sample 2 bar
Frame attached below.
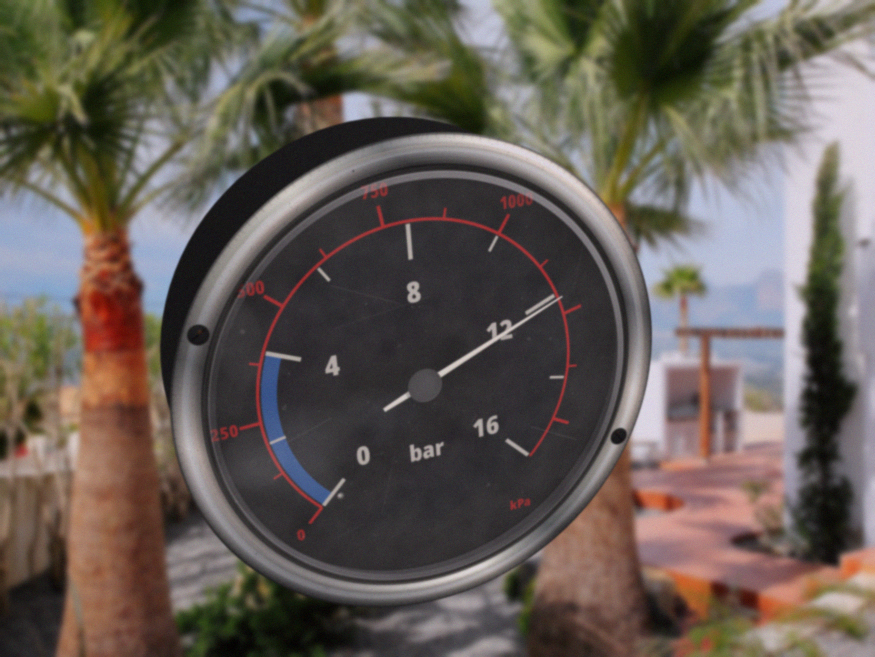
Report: 12 bar
